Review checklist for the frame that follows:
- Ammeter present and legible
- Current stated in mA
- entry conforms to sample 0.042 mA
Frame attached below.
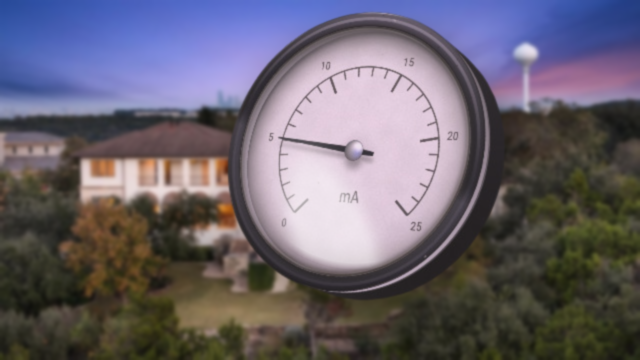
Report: 5 mA
